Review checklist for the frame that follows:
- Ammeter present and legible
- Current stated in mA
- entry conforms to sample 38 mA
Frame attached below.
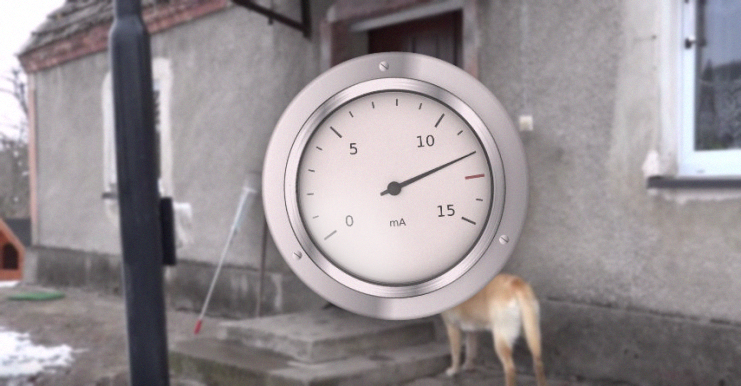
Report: 12 mA
